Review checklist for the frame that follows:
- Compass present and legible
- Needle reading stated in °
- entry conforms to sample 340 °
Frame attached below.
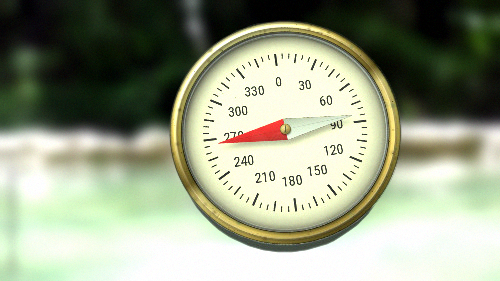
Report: 265 °
